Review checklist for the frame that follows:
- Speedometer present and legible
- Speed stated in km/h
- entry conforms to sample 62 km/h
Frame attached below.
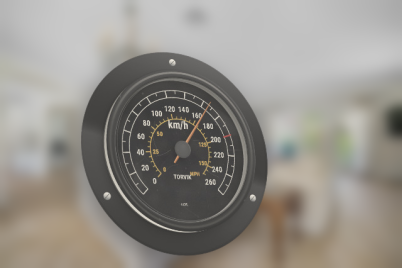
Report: 165 km/h
